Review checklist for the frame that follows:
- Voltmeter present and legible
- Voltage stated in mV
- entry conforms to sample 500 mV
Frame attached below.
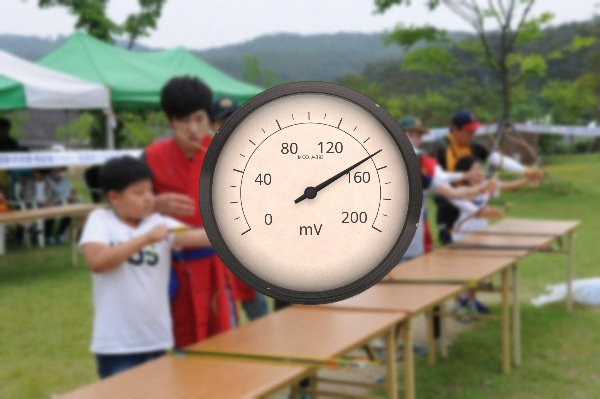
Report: 150 mV
